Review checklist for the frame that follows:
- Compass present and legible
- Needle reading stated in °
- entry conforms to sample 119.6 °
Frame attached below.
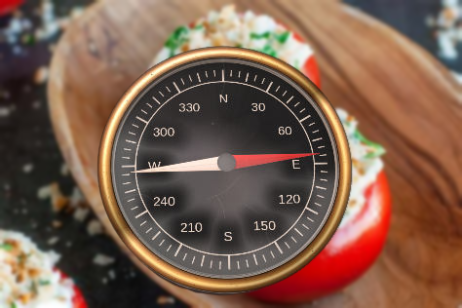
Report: 85 °
